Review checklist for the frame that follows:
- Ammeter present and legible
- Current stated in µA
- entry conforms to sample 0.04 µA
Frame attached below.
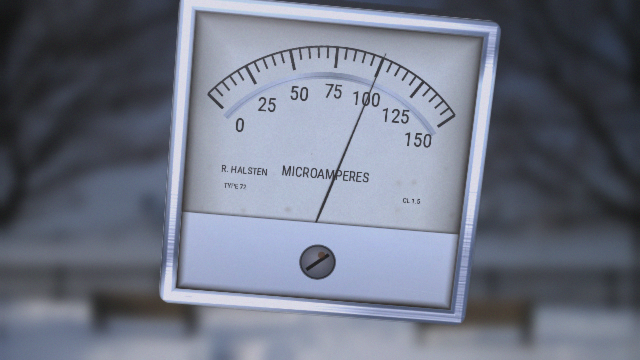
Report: 100 µA
